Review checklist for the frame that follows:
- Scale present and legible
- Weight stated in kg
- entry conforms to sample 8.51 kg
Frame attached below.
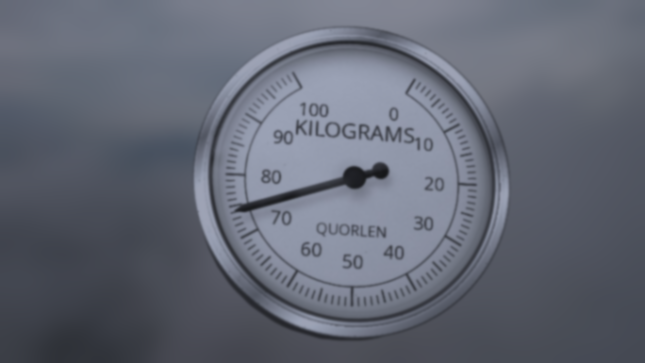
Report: 74 kg
